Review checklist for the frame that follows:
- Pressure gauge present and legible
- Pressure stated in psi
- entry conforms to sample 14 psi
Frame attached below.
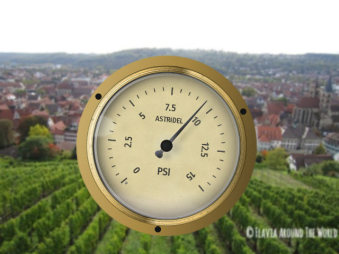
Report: 9.5 psi
